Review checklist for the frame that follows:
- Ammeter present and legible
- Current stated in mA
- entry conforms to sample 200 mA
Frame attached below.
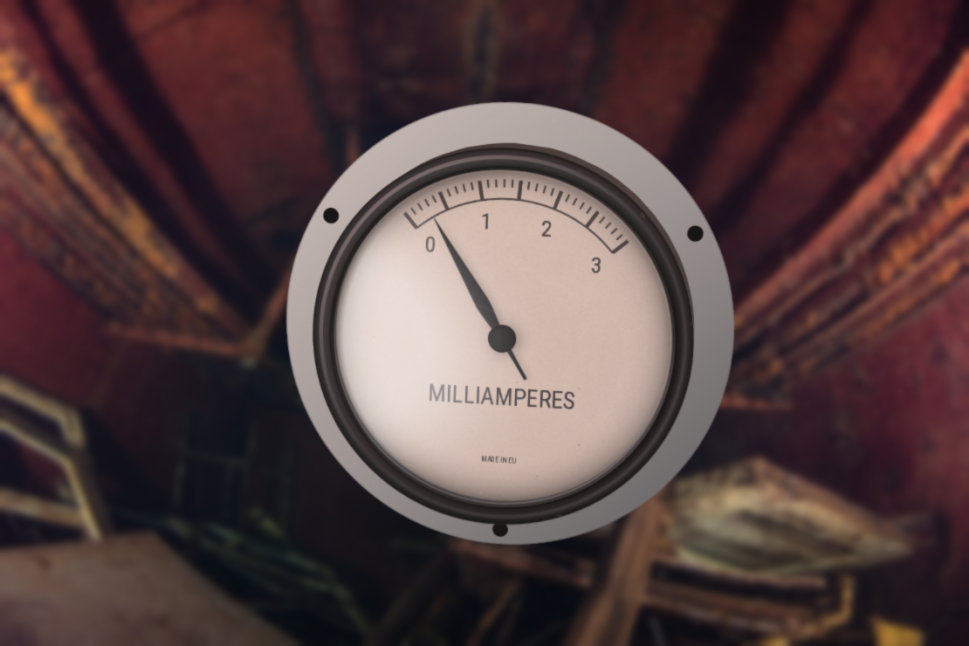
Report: 0.3 mA
